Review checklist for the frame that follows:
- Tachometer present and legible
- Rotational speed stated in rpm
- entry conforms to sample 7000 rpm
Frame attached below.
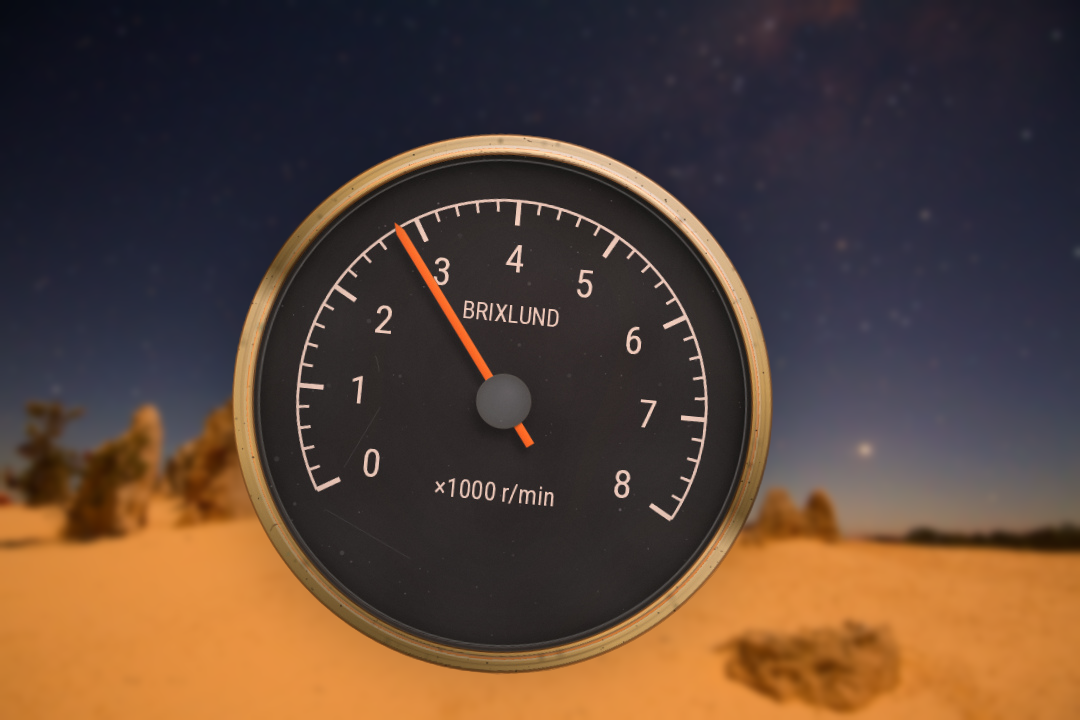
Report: 2800 rpm
